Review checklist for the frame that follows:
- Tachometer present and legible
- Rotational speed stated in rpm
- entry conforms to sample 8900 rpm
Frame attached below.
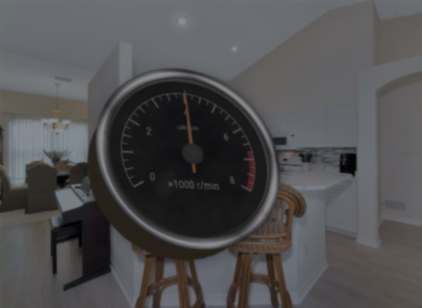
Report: 4000 rpm
